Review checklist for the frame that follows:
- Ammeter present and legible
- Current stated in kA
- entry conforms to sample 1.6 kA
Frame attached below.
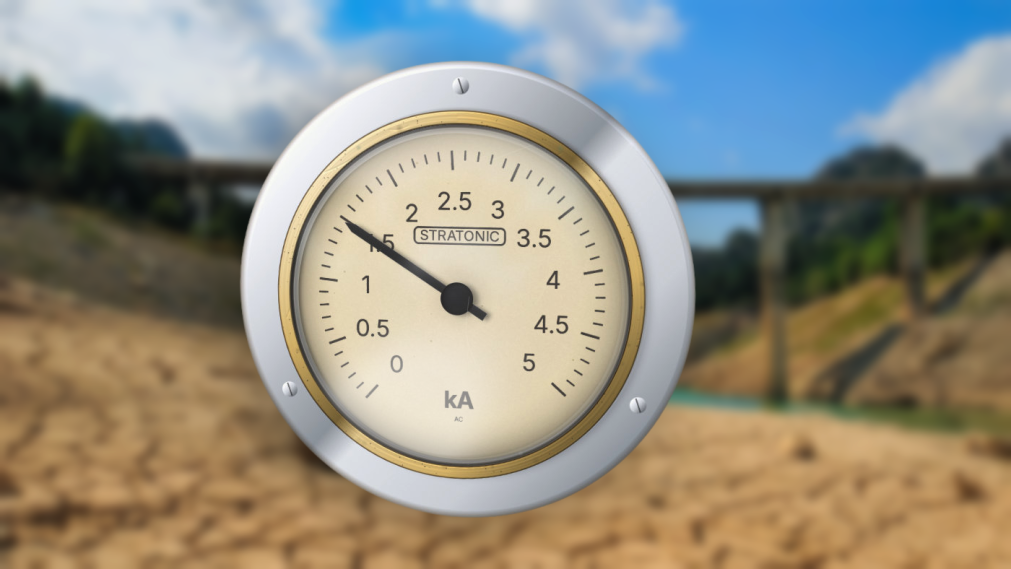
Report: 1.5 kA
